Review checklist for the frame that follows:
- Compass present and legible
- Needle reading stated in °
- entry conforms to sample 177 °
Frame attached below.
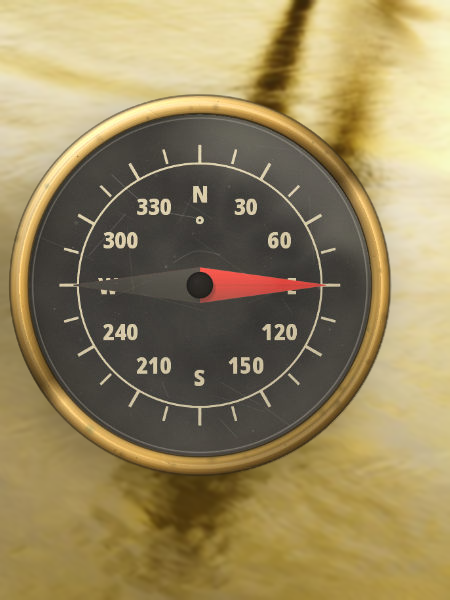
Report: 90 °
